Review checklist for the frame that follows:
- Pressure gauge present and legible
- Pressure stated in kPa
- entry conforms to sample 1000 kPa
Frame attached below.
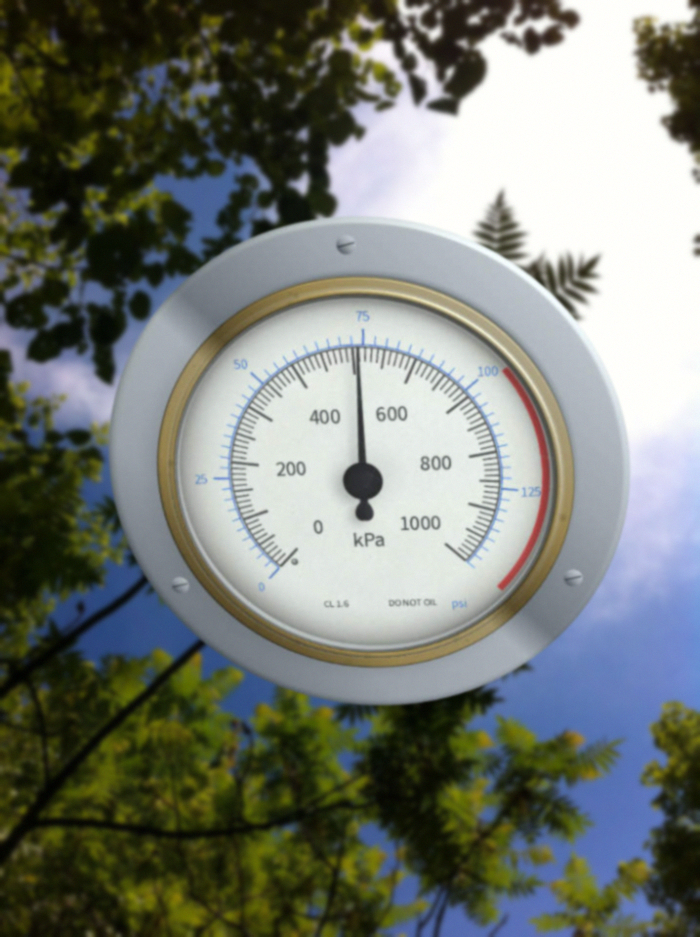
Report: 510 kPa
